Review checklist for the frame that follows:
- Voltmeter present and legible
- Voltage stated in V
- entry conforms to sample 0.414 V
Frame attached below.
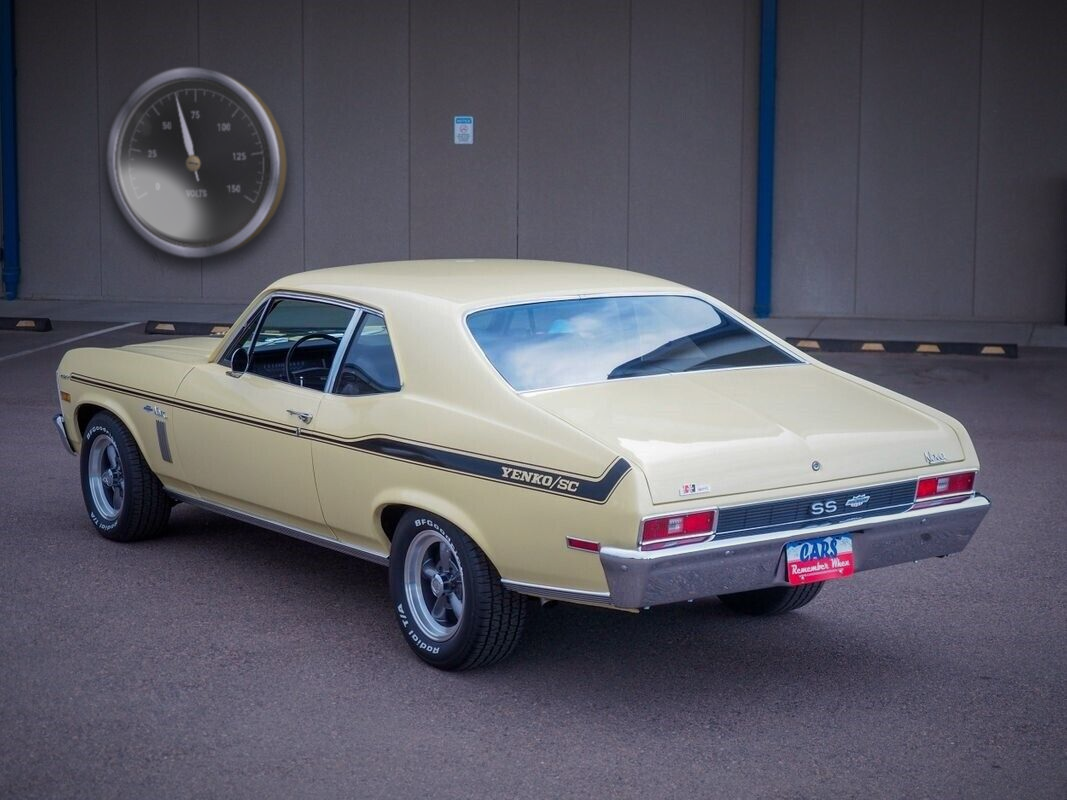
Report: 65 V
